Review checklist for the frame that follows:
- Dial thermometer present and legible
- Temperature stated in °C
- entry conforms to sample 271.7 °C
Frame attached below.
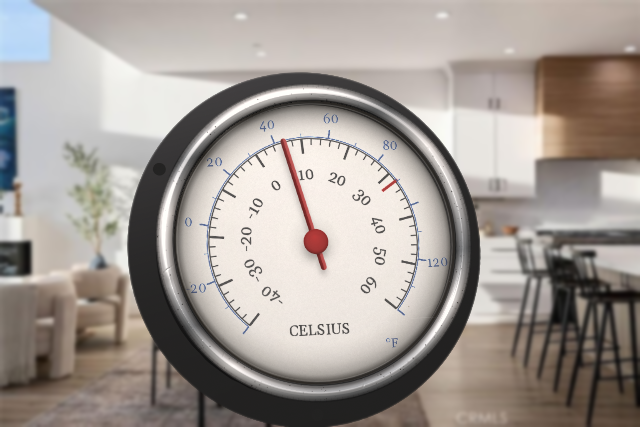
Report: 6 °C
